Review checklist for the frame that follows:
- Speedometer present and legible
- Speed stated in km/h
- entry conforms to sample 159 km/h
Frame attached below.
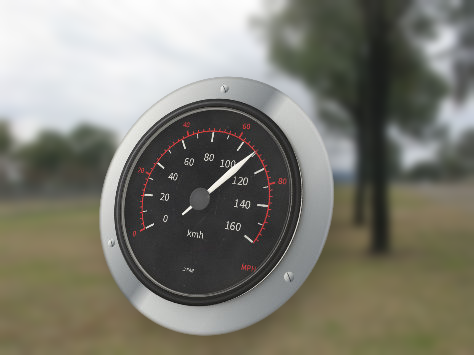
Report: 110 km/h
